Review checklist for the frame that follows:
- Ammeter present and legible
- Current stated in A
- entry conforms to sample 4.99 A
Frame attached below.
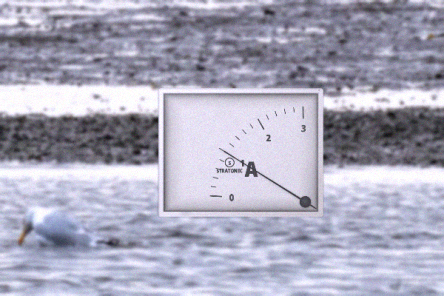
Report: 1 A
